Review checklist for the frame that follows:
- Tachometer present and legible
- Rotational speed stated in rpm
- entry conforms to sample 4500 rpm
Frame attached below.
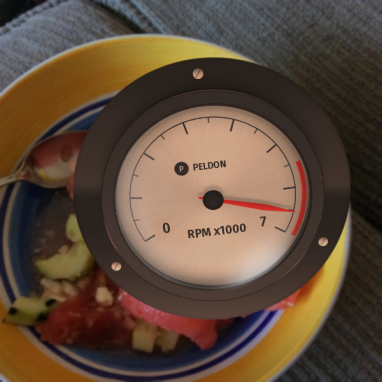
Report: 6500 rpm
